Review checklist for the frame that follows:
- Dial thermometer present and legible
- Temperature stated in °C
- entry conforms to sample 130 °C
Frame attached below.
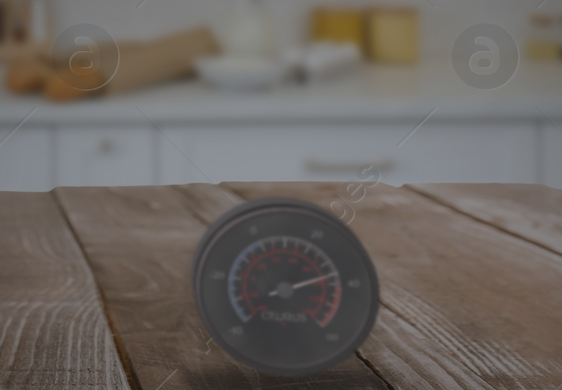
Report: 35 °C
